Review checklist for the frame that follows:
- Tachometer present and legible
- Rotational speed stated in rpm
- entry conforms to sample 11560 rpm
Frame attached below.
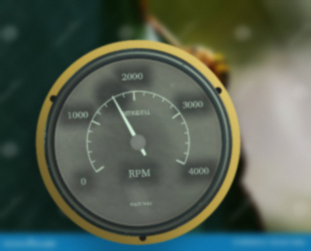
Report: 1600 rpm
